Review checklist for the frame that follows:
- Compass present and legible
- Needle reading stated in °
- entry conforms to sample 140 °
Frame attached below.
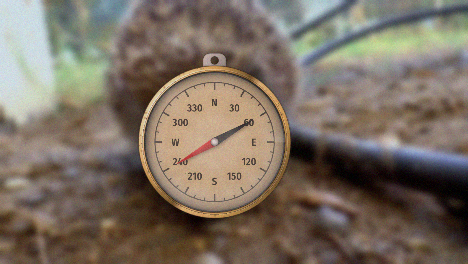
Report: 240 °
